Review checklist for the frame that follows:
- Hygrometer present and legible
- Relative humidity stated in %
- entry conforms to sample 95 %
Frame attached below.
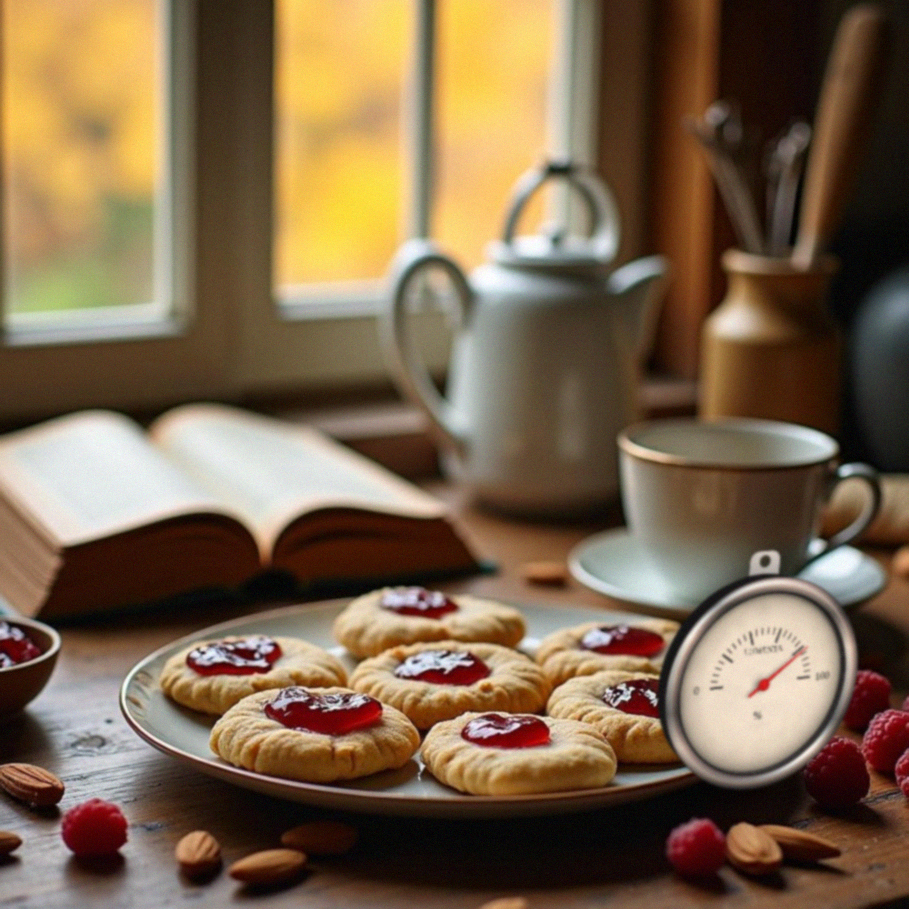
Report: 80 %
